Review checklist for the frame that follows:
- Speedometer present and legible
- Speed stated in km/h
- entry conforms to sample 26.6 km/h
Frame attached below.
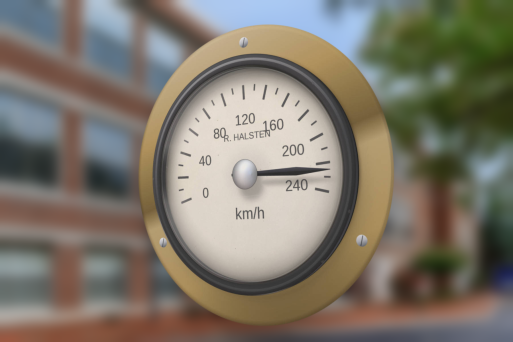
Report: 225 km/h
